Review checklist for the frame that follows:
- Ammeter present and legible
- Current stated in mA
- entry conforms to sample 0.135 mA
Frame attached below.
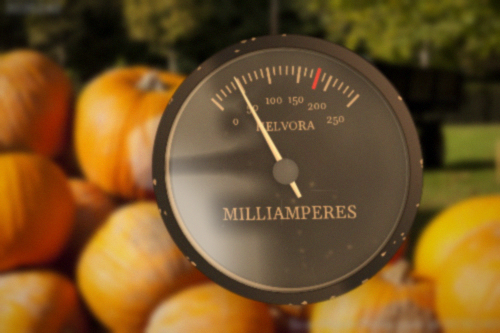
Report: 50 mA
